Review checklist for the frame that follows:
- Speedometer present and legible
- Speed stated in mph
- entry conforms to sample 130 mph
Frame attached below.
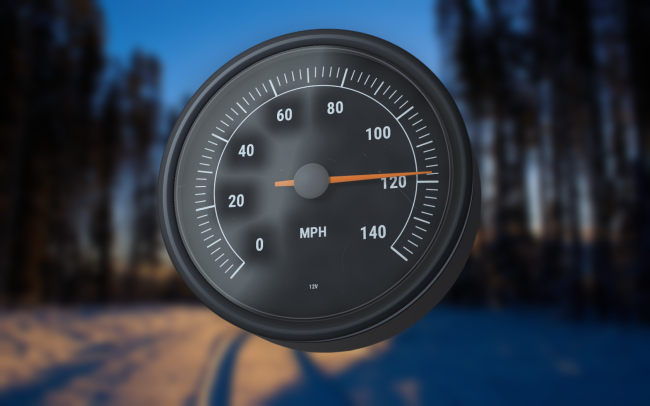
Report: 118 mph
